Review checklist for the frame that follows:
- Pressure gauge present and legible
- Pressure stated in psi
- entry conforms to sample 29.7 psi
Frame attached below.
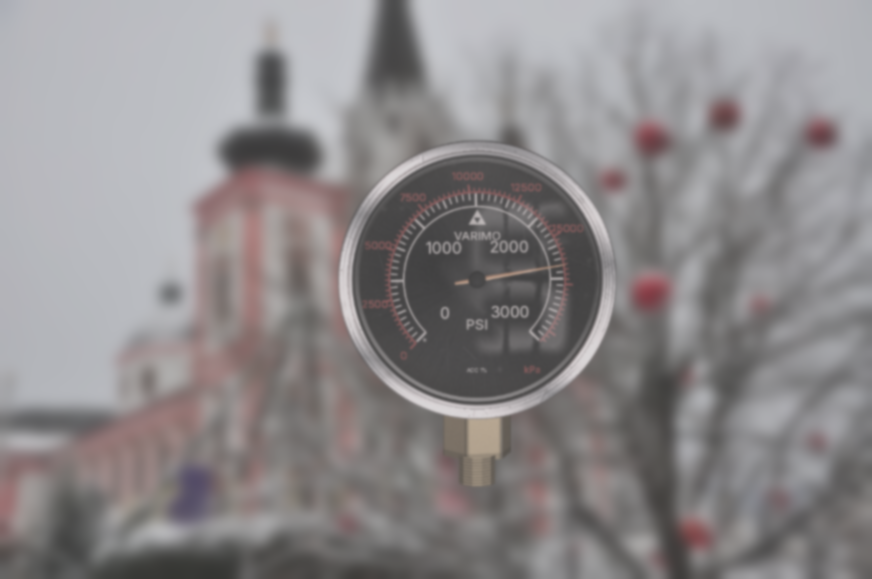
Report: 2400 psi
